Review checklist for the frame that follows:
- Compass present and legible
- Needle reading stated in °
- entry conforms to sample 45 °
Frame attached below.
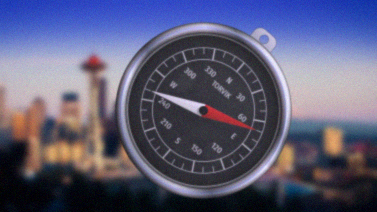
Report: 70 °
